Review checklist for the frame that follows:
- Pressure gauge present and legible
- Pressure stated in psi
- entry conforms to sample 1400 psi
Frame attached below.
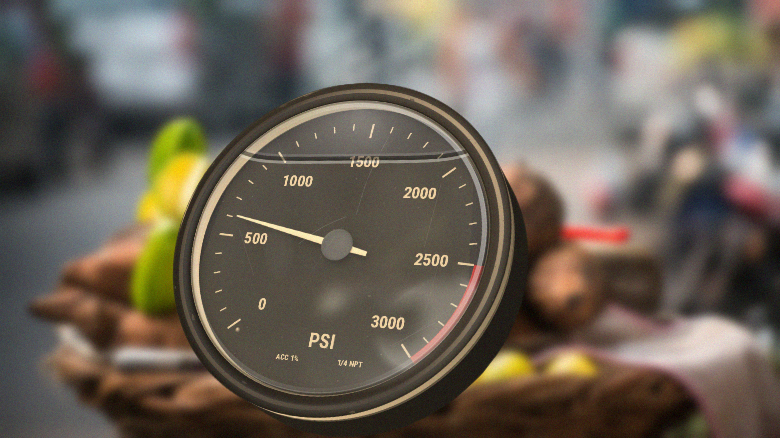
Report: 600 psi
